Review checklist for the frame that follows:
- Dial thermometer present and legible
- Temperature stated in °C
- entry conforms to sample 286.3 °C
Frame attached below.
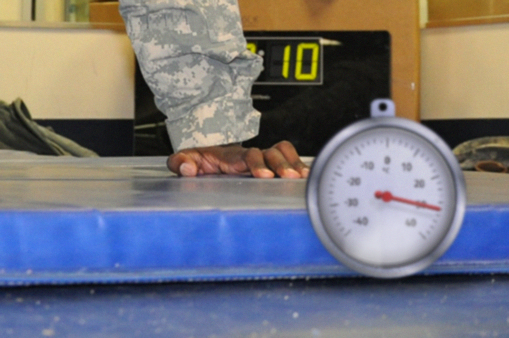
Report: 30 °C
